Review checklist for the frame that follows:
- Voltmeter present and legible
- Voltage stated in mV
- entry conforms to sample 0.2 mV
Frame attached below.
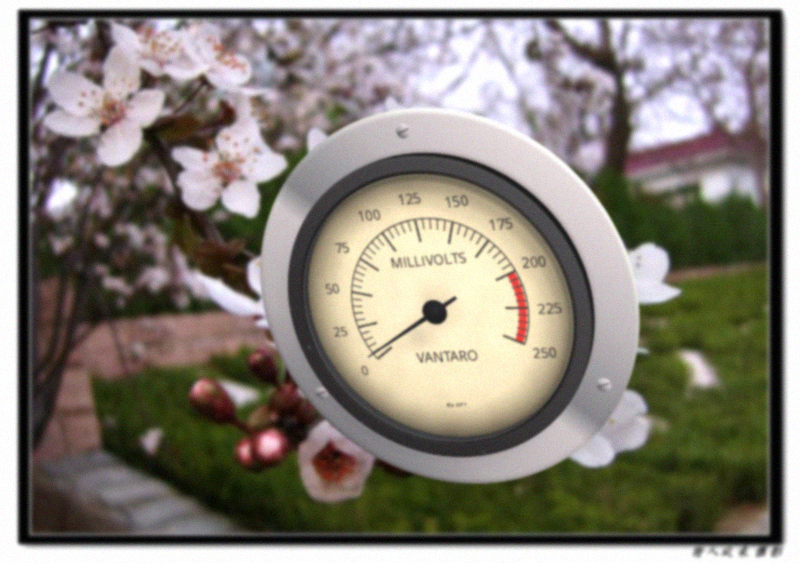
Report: 5 mV
